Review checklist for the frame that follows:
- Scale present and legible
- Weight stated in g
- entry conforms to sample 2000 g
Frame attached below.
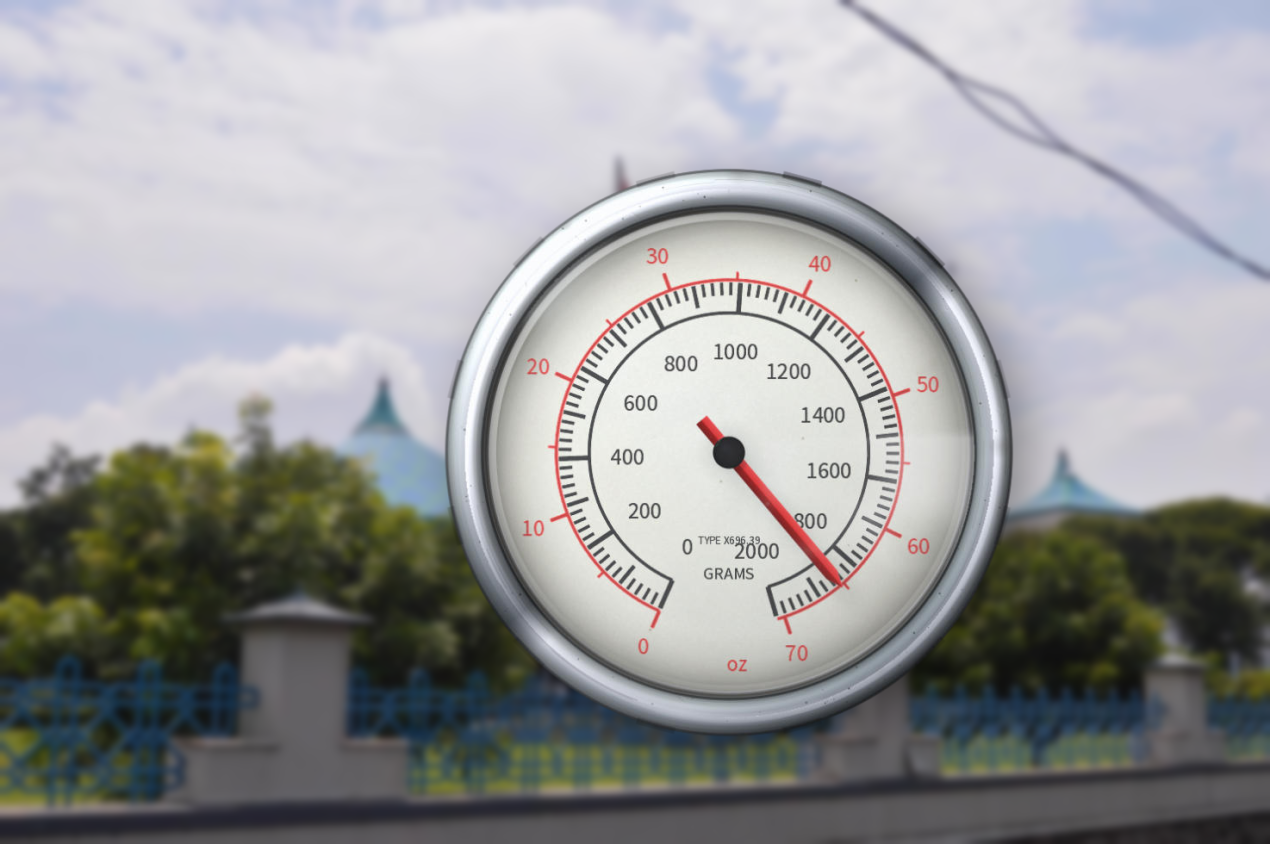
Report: 1850 g
